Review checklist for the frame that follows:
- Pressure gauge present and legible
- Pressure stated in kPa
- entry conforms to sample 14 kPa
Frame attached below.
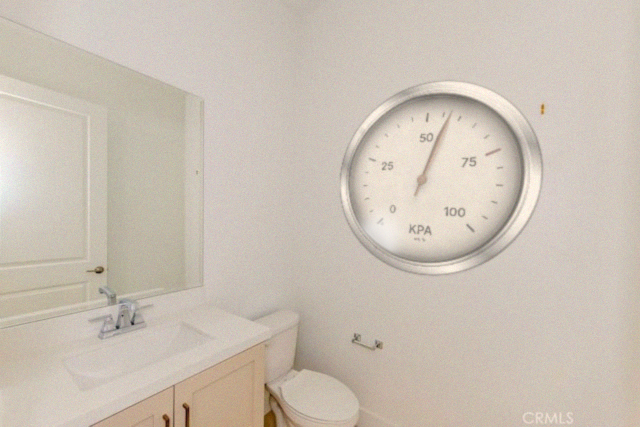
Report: 57.5 kPa
